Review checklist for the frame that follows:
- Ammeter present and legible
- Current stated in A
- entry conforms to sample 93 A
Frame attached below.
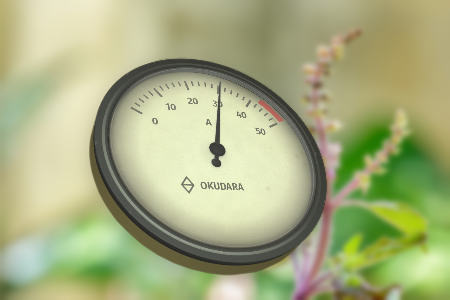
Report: 30 A
